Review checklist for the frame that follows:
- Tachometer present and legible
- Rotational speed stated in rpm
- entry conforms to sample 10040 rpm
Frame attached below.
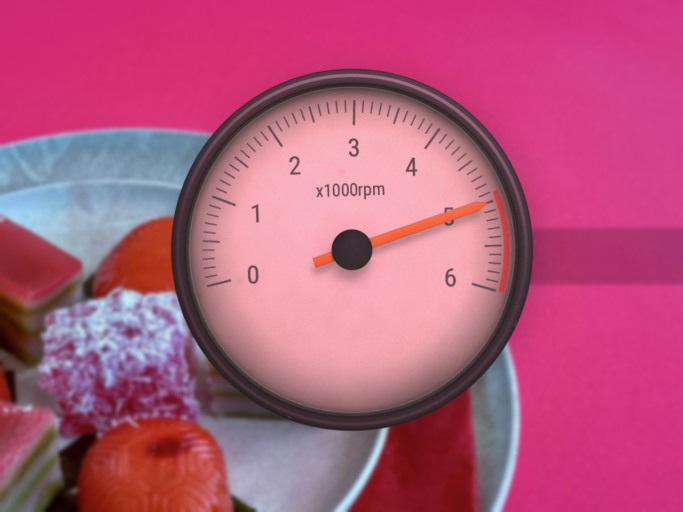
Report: 5000 rpm
